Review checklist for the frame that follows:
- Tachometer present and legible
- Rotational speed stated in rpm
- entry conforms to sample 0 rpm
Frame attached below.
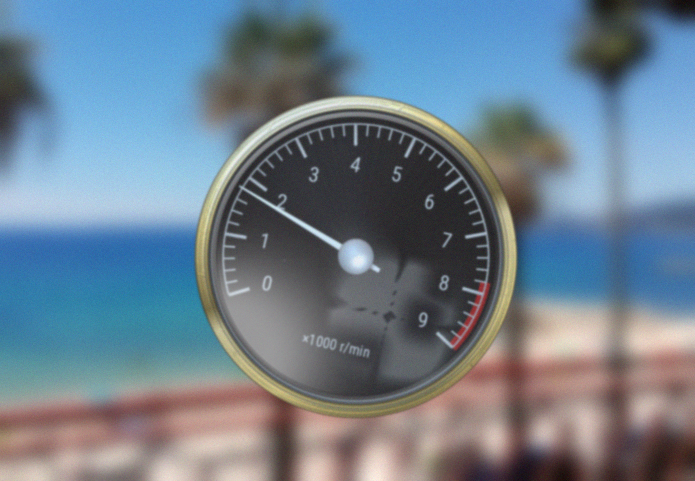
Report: 1800 rpm
